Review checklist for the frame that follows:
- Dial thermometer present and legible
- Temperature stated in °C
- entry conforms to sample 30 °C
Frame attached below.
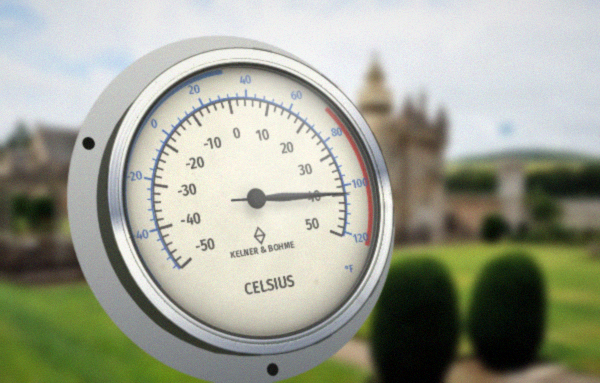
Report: 40 °C
